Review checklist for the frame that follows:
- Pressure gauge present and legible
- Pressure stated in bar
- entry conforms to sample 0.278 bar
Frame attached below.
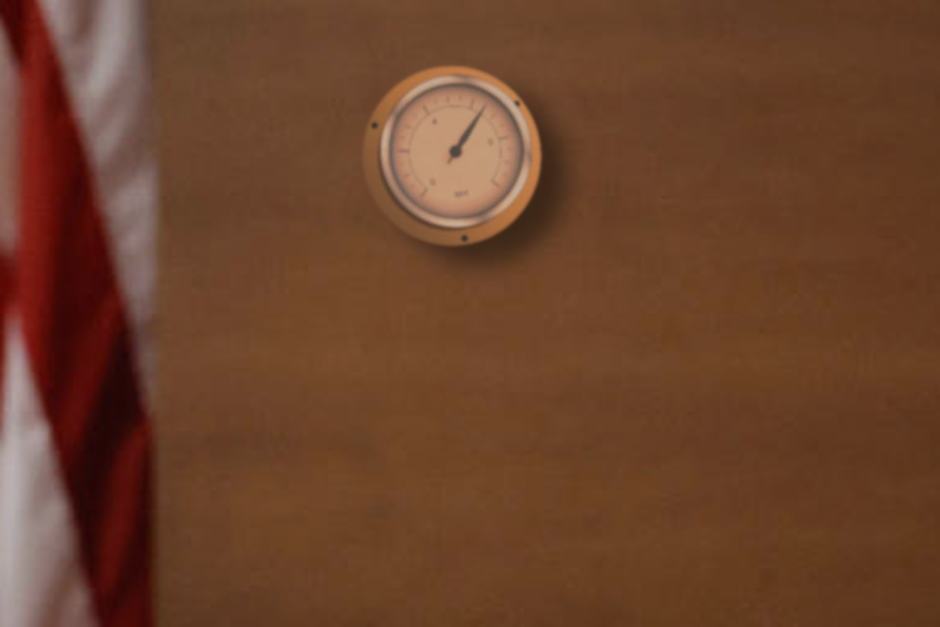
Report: 6.5 bar
